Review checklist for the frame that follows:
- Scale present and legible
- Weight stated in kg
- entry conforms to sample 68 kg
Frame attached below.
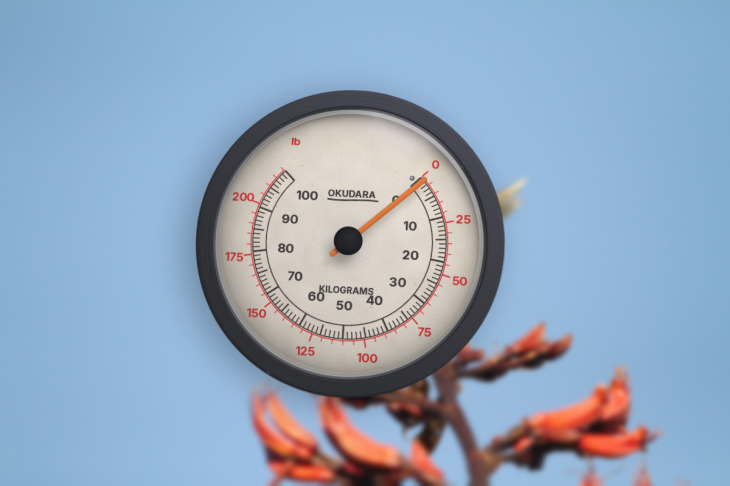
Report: 1 kg
